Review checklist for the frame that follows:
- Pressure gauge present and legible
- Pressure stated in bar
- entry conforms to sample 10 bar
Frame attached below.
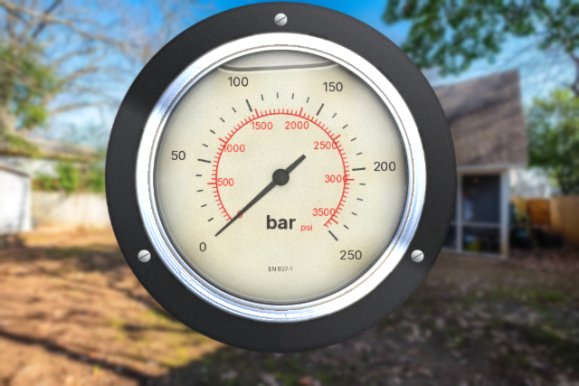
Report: 0 bar
